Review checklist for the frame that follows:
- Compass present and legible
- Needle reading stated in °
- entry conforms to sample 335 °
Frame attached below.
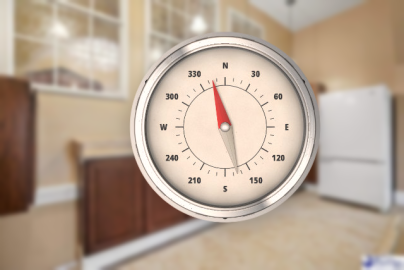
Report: 345 °
